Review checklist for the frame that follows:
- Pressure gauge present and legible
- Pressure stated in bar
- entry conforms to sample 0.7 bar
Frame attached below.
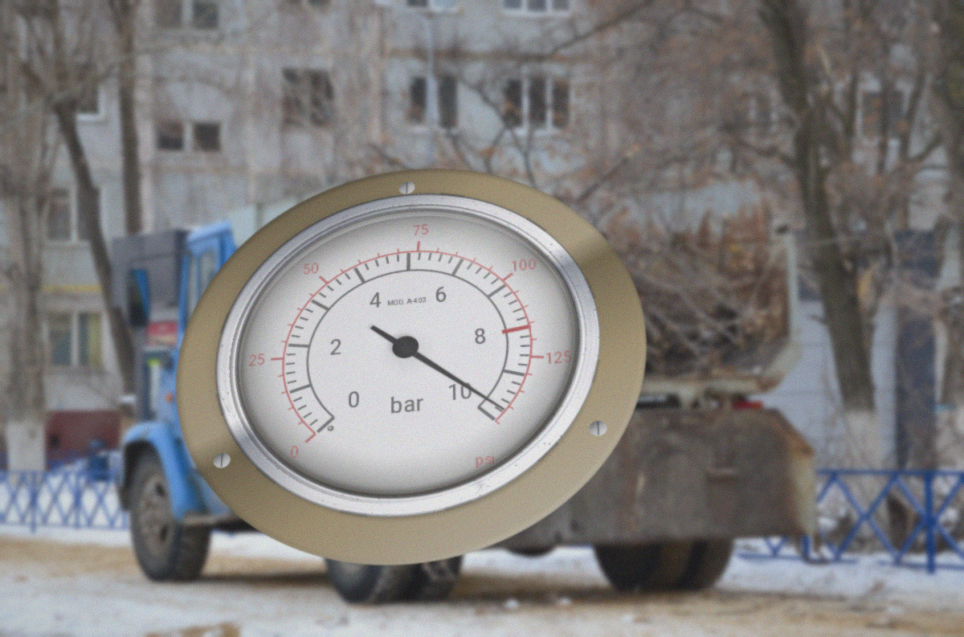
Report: 9.8 bar
